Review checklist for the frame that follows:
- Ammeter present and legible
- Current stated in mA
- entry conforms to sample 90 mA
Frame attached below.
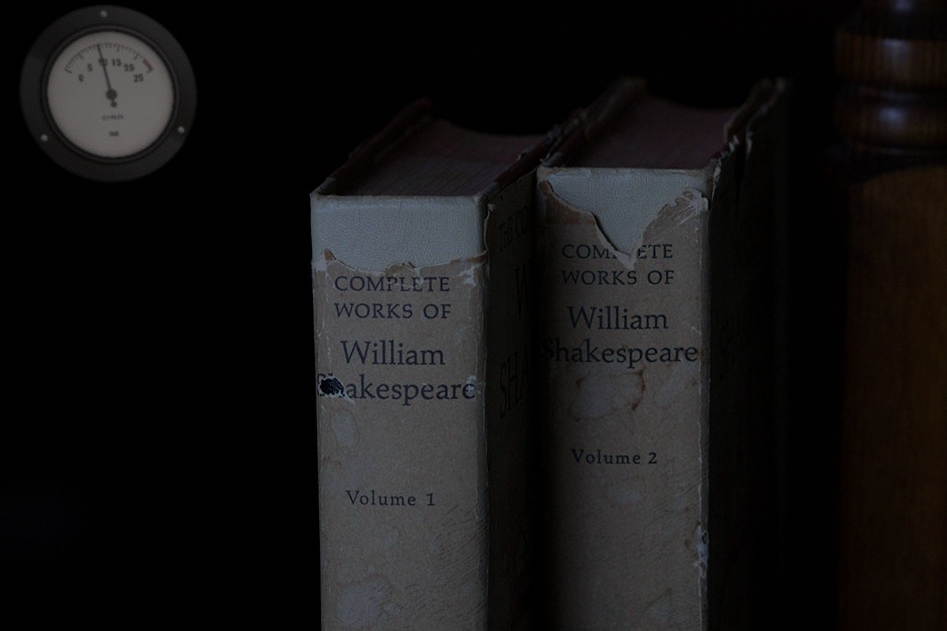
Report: 10 mA
